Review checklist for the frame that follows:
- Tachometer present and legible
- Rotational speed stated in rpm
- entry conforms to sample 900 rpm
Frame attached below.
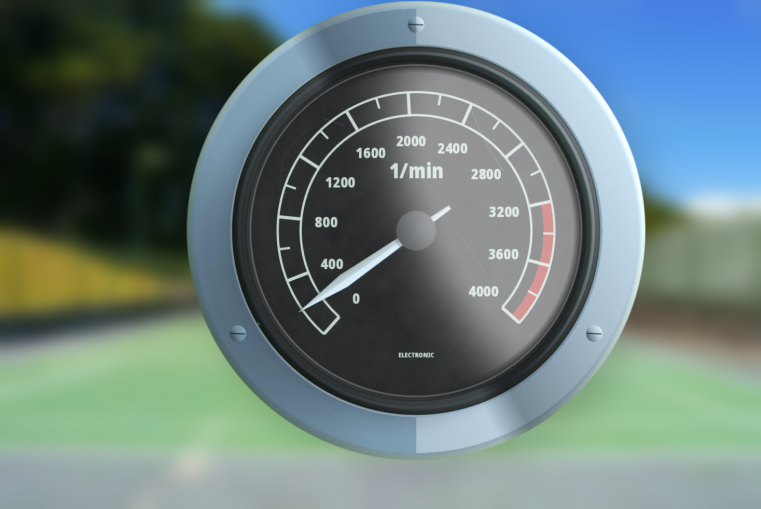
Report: 200 rpm
